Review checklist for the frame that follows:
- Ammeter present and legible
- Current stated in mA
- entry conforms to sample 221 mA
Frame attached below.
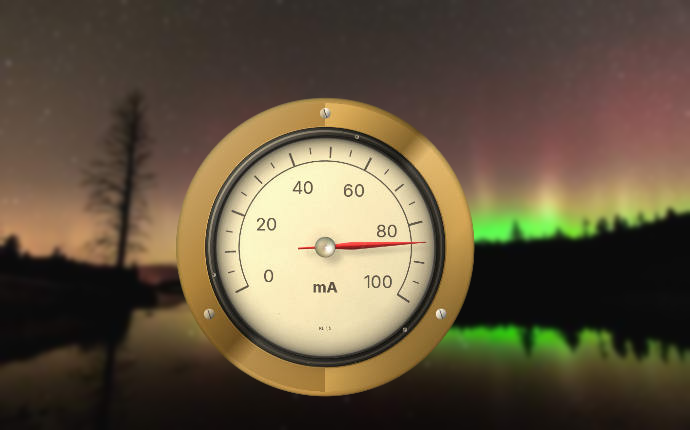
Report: 85 mA
